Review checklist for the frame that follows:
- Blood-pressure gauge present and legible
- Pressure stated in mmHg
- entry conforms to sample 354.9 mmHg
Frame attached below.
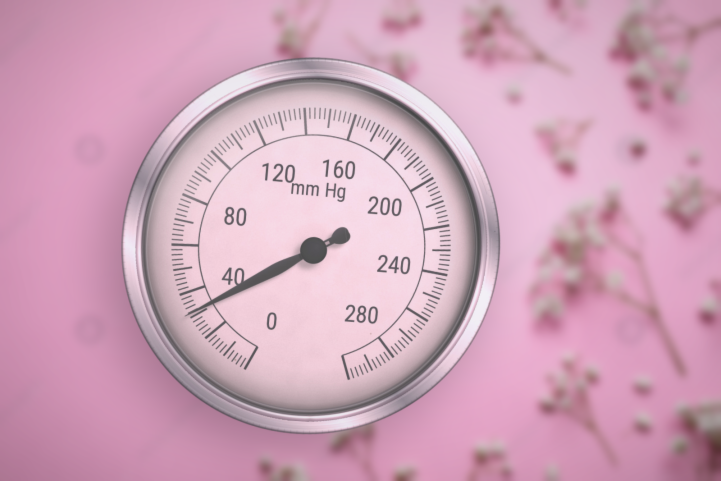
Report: 32 mmHg
